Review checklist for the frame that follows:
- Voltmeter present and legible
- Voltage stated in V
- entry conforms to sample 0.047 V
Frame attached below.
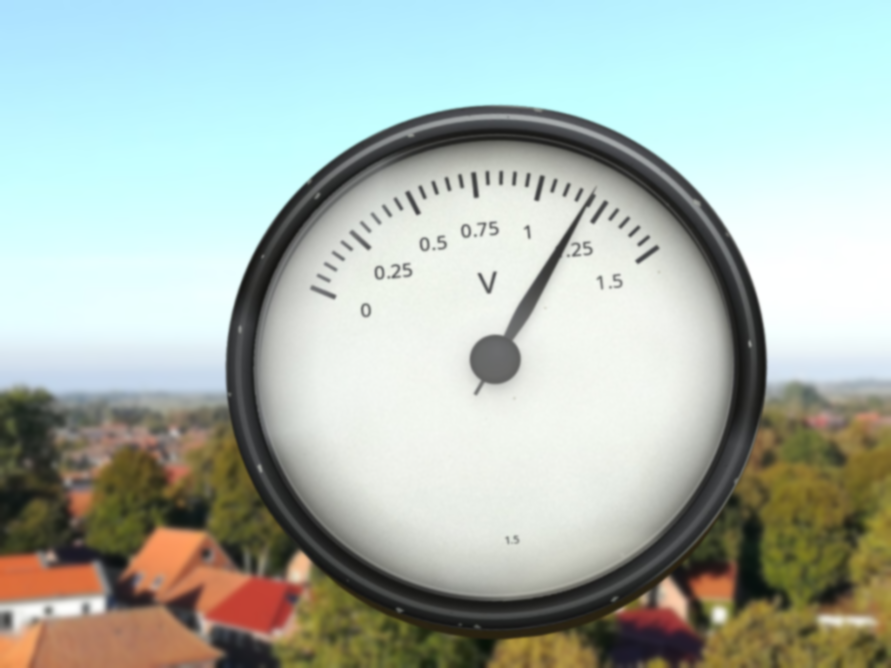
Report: 1.2 V
